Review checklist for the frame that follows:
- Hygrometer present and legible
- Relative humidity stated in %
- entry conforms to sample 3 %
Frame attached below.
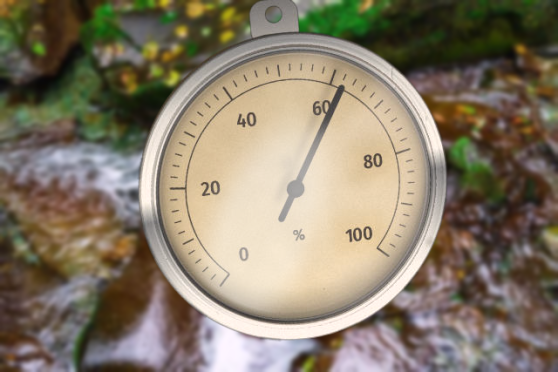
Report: 62 %
